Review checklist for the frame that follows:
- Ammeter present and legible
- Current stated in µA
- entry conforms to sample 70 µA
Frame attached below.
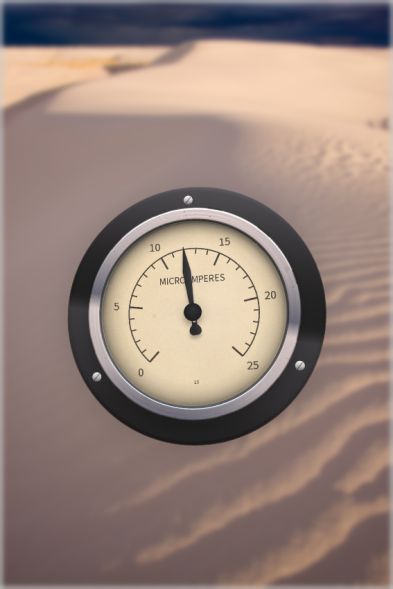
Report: 12 µA
